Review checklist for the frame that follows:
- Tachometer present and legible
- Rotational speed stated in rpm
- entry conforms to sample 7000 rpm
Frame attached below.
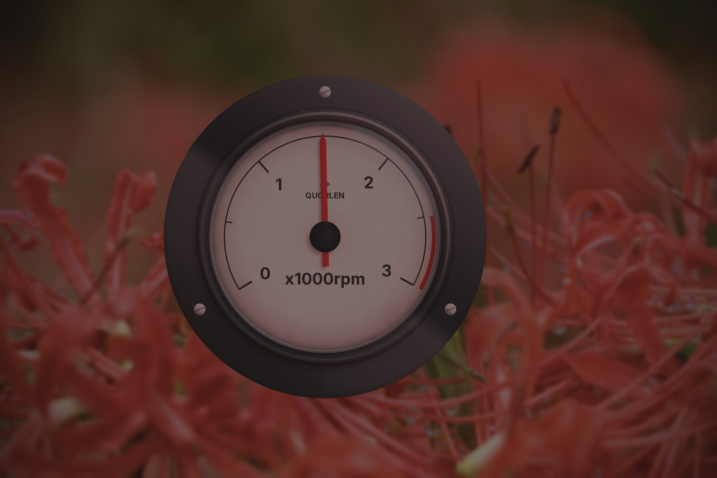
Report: 1500 rpm
